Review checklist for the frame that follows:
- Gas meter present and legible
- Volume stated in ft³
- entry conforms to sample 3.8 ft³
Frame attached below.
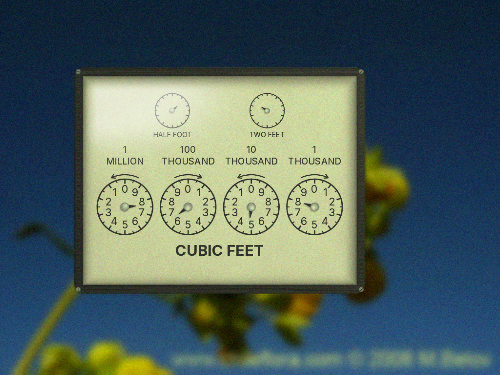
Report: 764800 ft³
